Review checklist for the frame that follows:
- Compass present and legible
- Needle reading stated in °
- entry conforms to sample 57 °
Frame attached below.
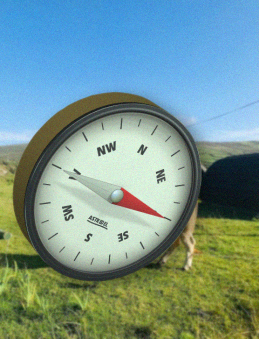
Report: 90 °
